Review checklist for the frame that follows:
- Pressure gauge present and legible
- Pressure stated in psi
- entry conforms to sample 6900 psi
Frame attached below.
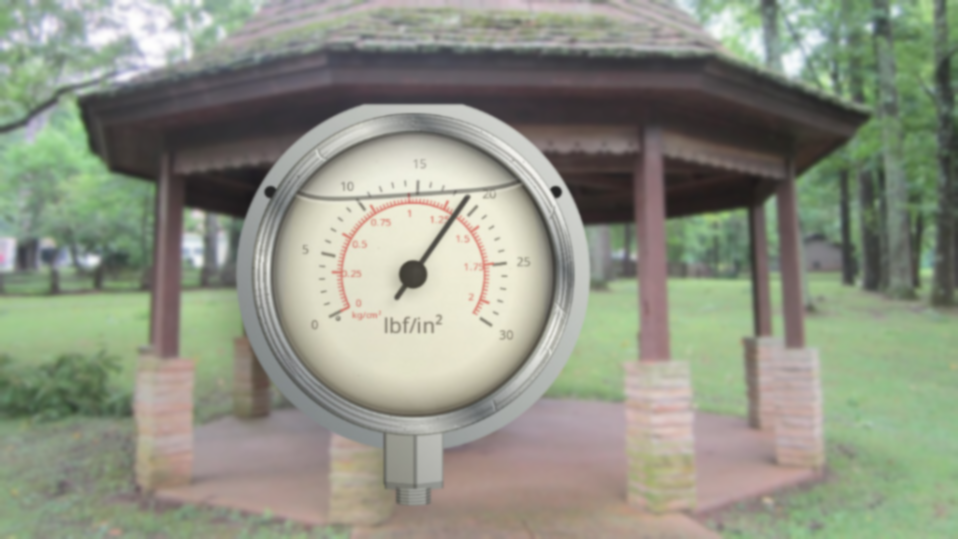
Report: 19 psi
